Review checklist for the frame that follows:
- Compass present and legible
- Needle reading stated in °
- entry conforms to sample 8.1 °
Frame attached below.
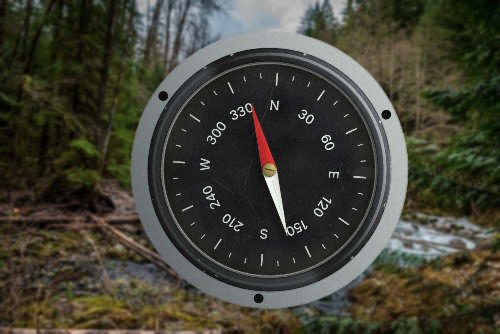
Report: 340 °
